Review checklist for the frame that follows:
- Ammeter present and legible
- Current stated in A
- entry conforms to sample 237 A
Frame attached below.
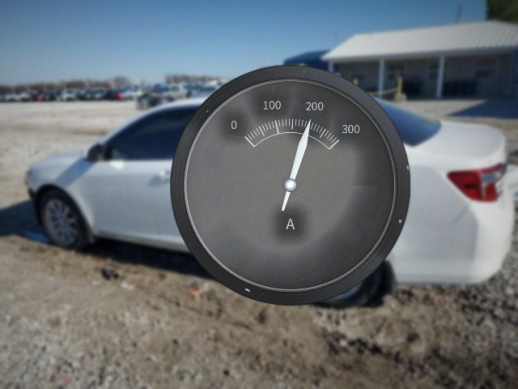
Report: 200 A
